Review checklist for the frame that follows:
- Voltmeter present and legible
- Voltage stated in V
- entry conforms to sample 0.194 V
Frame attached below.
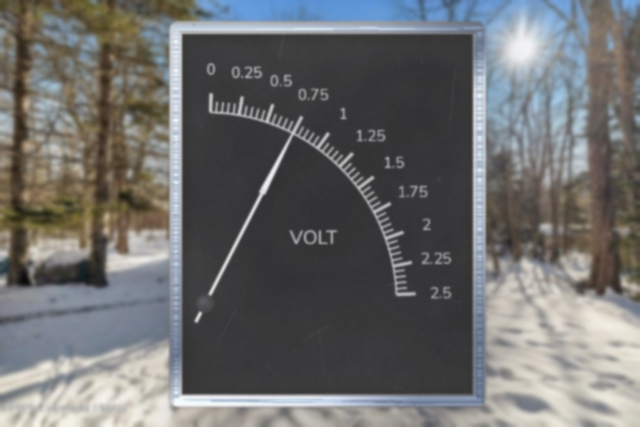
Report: 0.75 V
